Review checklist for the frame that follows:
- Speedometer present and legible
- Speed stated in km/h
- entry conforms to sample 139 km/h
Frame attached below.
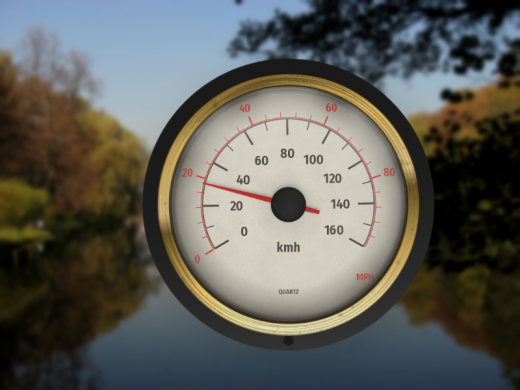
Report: 30 km/h
